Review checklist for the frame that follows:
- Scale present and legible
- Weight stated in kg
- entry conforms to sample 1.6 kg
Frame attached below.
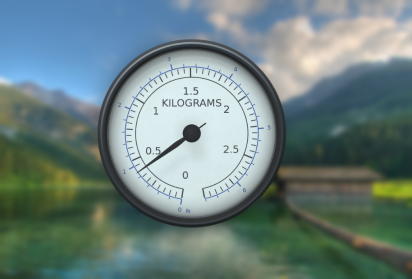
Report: 0.4 kg
